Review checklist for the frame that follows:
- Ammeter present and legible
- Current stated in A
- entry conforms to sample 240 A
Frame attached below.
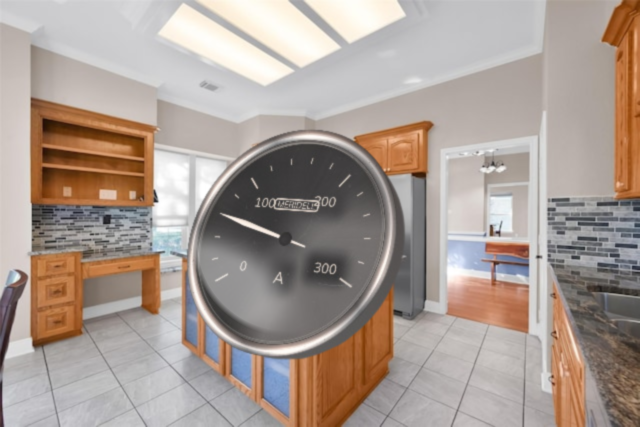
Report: 60 A
